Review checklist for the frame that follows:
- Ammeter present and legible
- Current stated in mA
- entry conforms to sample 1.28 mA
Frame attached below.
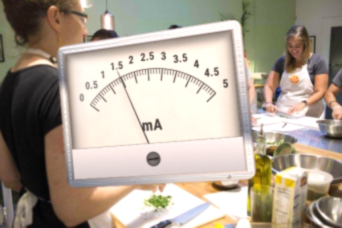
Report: 1.5 mA
